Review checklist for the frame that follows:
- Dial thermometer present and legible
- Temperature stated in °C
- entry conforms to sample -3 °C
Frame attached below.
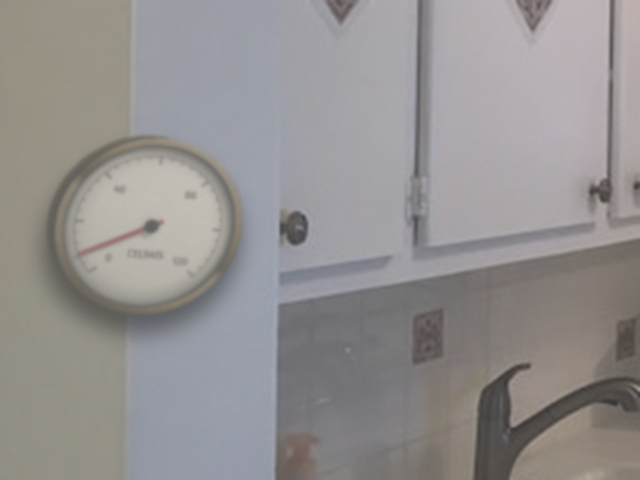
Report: 8 °C
